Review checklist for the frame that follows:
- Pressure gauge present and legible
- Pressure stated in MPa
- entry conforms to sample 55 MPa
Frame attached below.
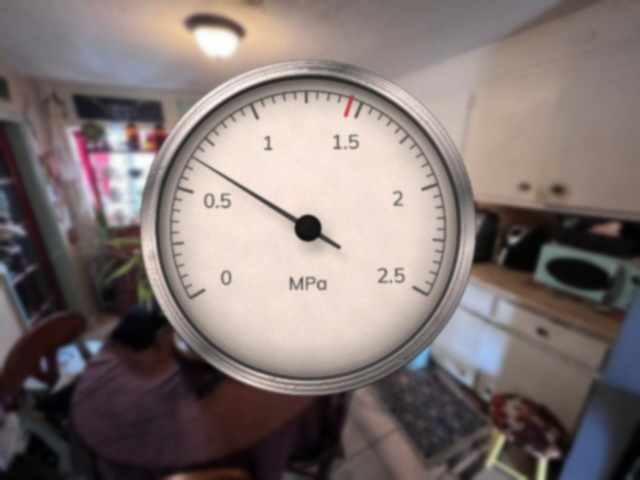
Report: 0.65 MPa
